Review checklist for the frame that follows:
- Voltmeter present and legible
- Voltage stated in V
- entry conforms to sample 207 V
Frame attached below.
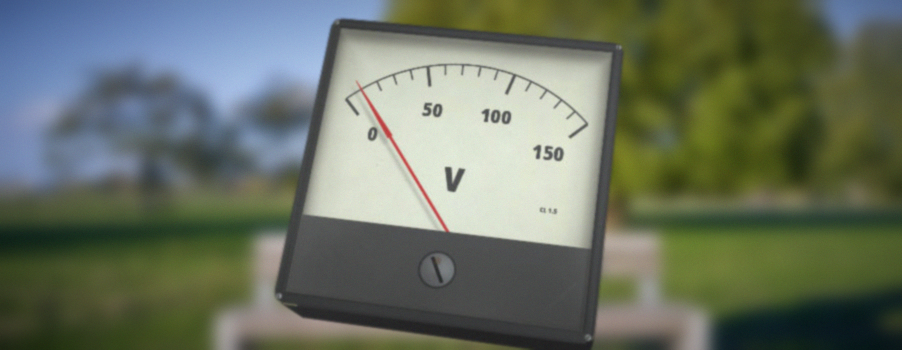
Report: 10 V
